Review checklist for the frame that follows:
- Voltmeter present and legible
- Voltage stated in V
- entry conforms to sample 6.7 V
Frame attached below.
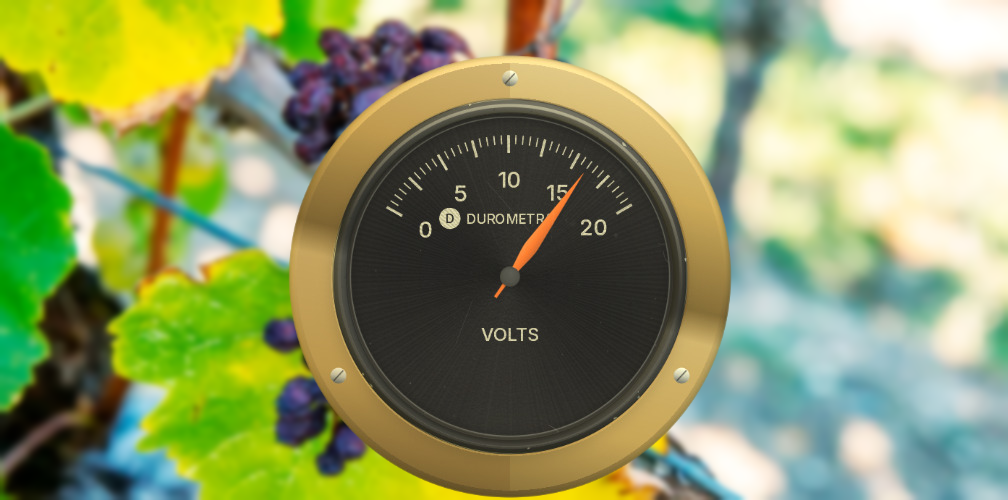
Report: 16 V
